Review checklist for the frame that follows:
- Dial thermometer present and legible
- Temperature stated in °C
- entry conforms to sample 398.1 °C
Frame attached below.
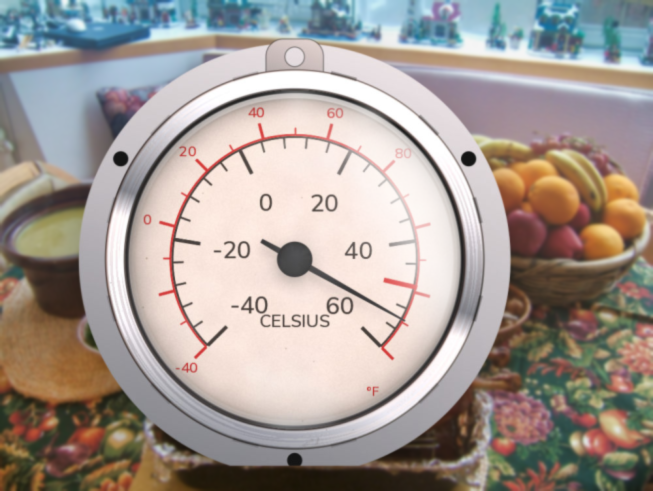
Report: 54 °C
